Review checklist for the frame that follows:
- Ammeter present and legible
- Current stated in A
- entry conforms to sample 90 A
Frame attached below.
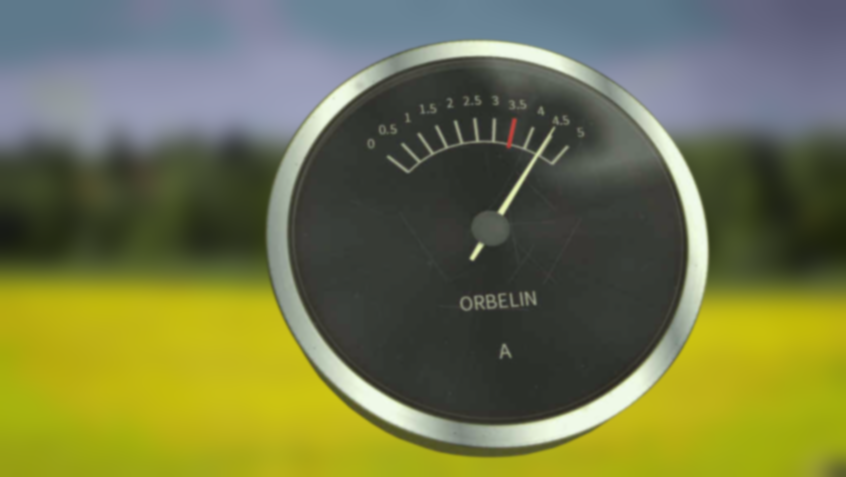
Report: 4.5 A
